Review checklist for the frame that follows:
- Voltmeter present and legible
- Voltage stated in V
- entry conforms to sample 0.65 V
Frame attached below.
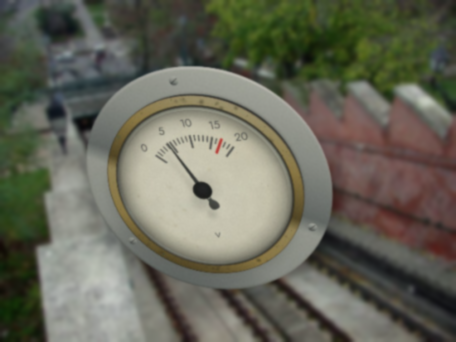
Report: 5 V
